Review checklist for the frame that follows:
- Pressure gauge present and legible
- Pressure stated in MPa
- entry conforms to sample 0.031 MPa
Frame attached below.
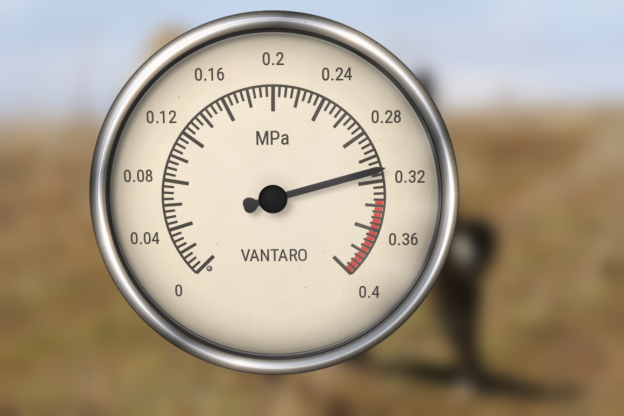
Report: 0.31 MPa
